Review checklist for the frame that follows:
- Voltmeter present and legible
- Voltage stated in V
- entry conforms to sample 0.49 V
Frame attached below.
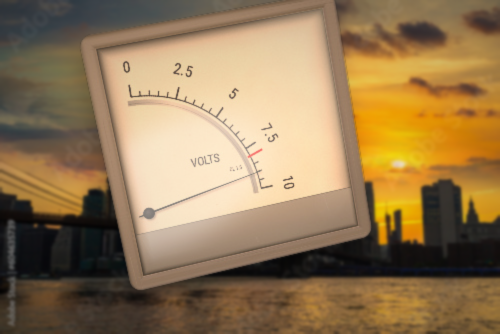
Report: 9 V
